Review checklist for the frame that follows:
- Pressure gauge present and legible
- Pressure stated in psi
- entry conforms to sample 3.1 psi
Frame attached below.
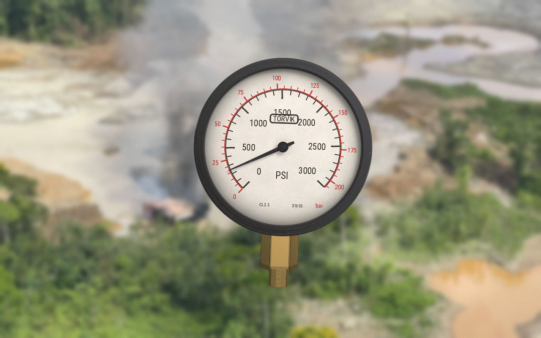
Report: 250 psi
